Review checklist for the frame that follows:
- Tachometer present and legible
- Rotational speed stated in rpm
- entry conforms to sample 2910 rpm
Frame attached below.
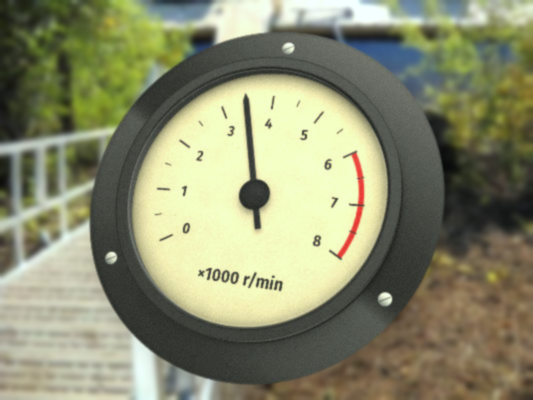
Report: 3500 rpm
